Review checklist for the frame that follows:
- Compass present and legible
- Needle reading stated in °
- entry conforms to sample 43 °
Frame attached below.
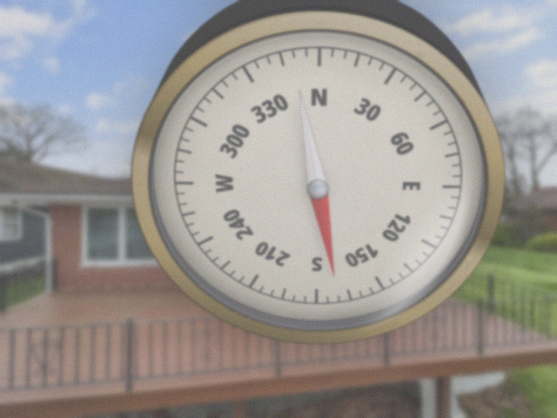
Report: 170 °
